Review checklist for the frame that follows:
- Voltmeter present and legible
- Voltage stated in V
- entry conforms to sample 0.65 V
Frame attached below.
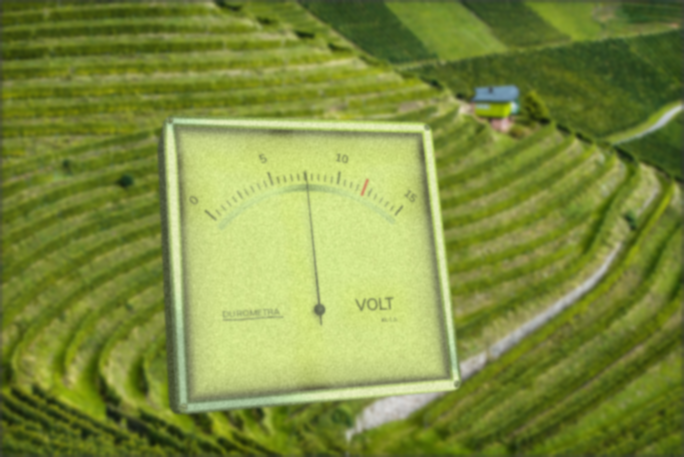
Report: 7.5 V
